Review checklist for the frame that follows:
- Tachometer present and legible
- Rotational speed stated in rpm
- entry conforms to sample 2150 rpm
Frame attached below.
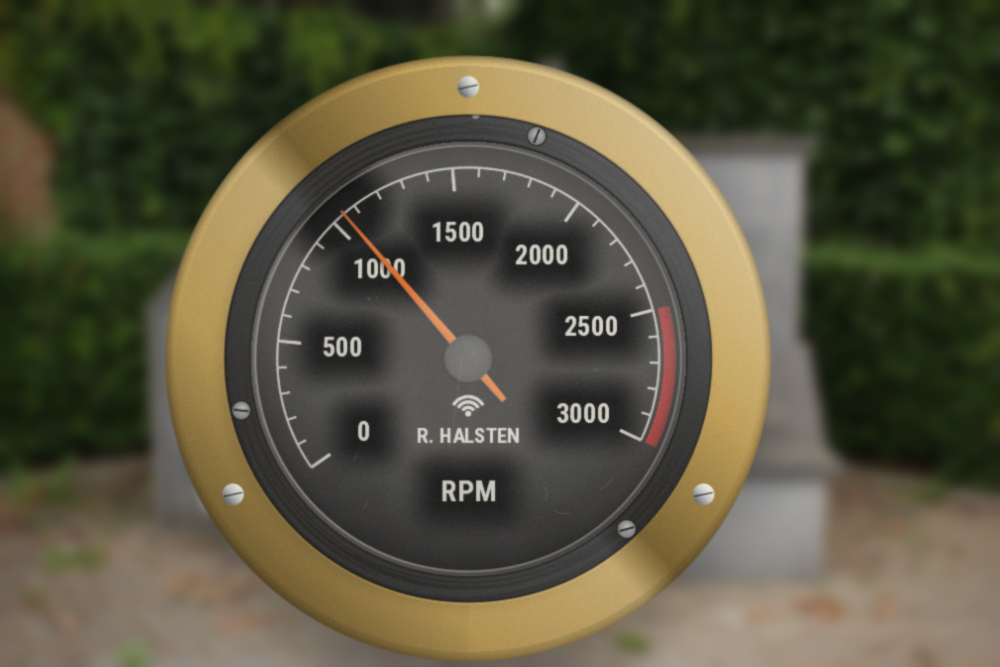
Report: 1050 rpm
